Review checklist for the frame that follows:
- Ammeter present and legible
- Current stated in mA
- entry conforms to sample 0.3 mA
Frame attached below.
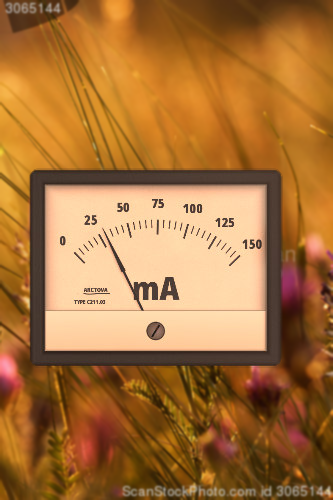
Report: 30 mA
